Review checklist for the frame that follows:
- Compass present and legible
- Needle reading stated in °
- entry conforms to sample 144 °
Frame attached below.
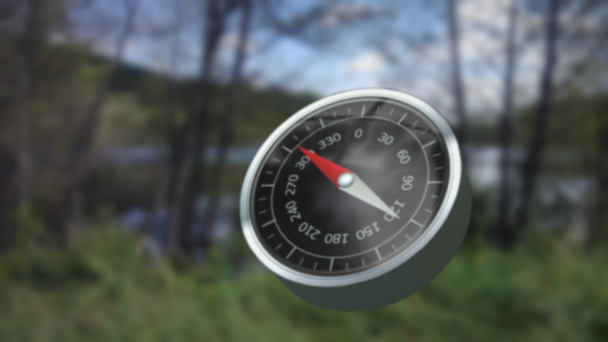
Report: 305 °
